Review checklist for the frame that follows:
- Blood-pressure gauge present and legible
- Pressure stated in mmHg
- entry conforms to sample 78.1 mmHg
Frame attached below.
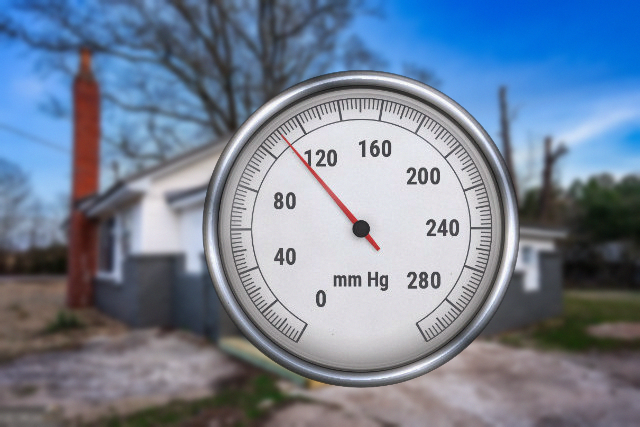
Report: 110 mmHg
